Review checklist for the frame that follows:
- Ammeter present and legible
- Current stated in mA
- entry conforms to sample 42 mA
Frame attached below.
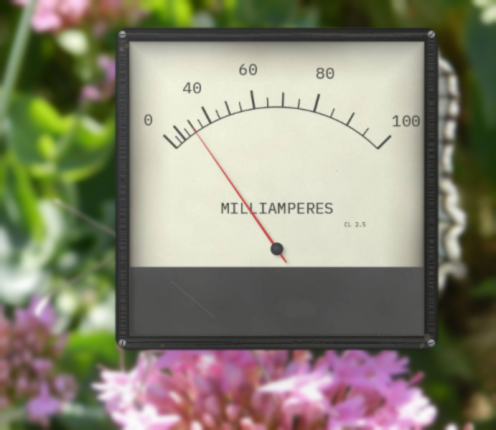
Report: 30 mA
